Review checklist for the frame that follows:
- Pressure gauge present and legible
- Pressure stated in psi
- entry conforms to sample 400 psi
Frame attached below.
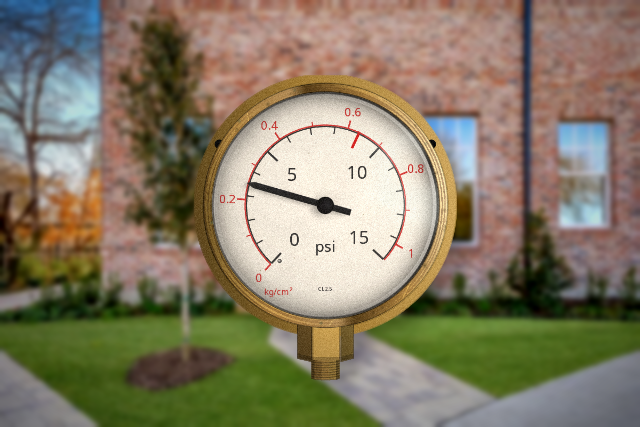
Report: 3.5 psi
